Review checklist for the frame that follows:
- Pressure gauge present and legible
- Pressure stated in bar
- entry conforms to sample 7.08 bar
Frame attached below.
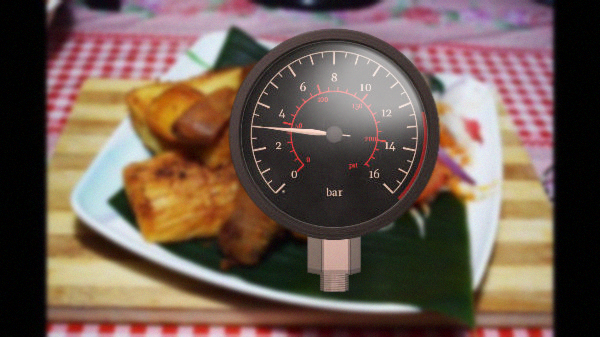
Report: 3 bar
